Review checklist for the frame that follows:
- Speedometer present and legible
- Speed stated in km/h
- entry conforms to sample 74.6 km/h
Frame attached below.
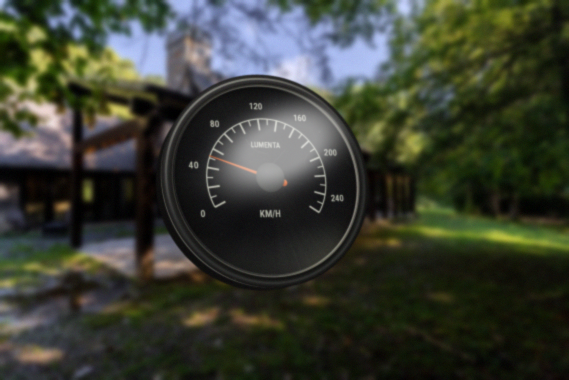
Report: 50 km/h
